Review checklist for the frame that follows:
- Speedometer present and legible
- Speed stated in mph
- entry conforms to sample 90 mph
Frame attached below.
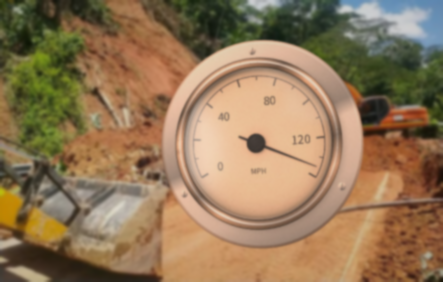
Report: 135 mph
